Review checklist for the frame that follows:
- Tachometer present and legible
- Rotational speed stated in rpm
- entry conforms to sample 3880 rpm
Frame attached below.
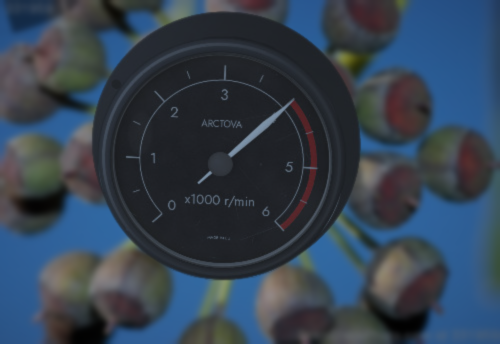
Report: 4000 rpm
